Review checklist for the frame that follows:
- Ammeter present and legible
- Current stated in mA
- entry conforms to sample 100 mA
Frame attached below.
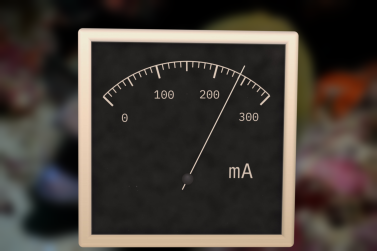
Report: 240 mA
